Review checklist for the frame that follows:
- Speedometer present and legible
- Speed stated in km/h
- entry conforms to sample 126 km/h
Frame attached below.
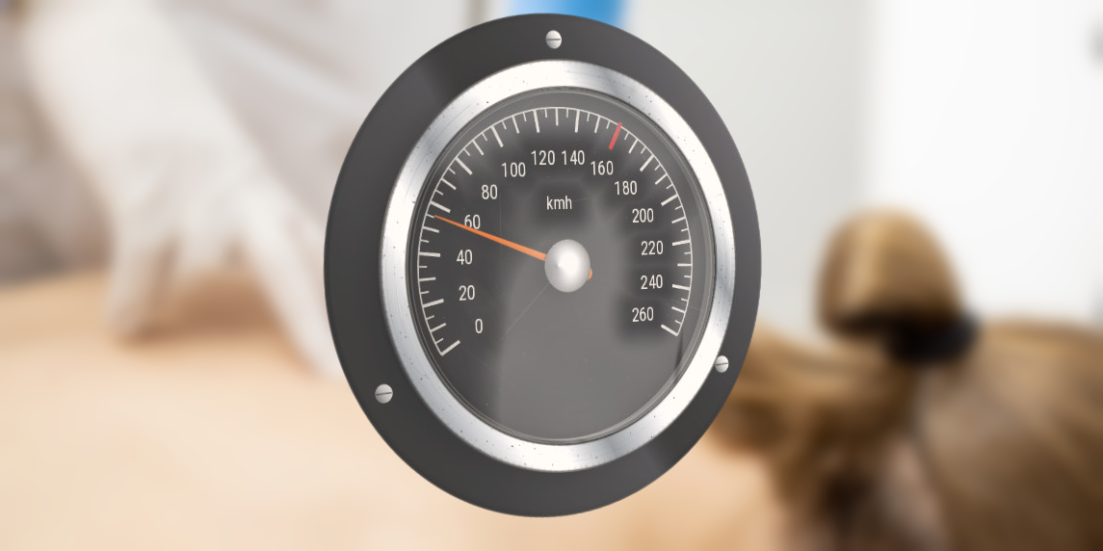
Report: 55 km/h
